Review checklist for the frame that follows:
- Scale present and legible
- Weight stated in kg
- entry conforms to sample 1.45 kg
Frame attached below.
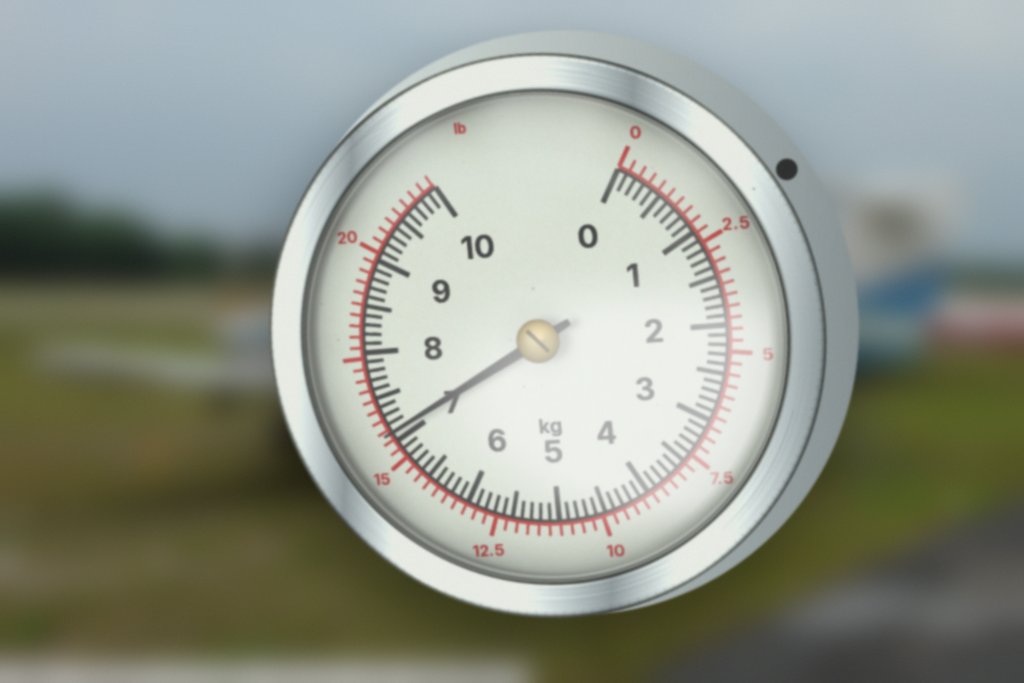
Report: 7.1 kg
